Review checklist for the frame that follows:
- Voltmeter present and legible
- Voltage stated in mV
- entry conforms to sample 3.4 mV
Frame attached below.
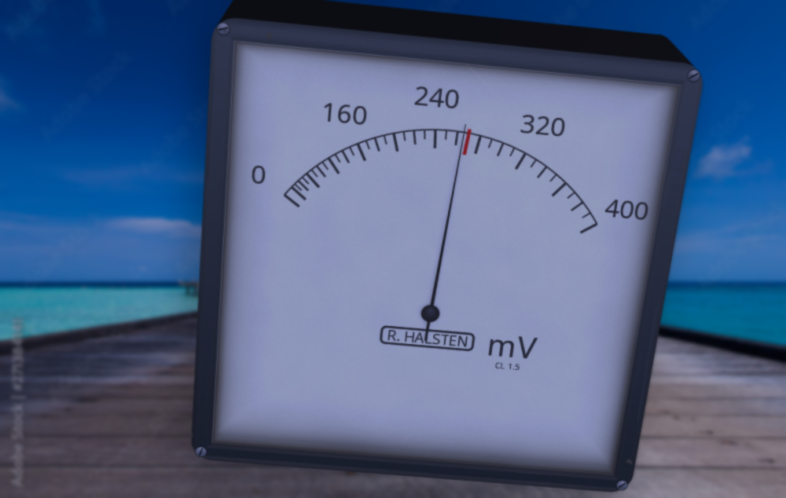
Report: 265 mV
